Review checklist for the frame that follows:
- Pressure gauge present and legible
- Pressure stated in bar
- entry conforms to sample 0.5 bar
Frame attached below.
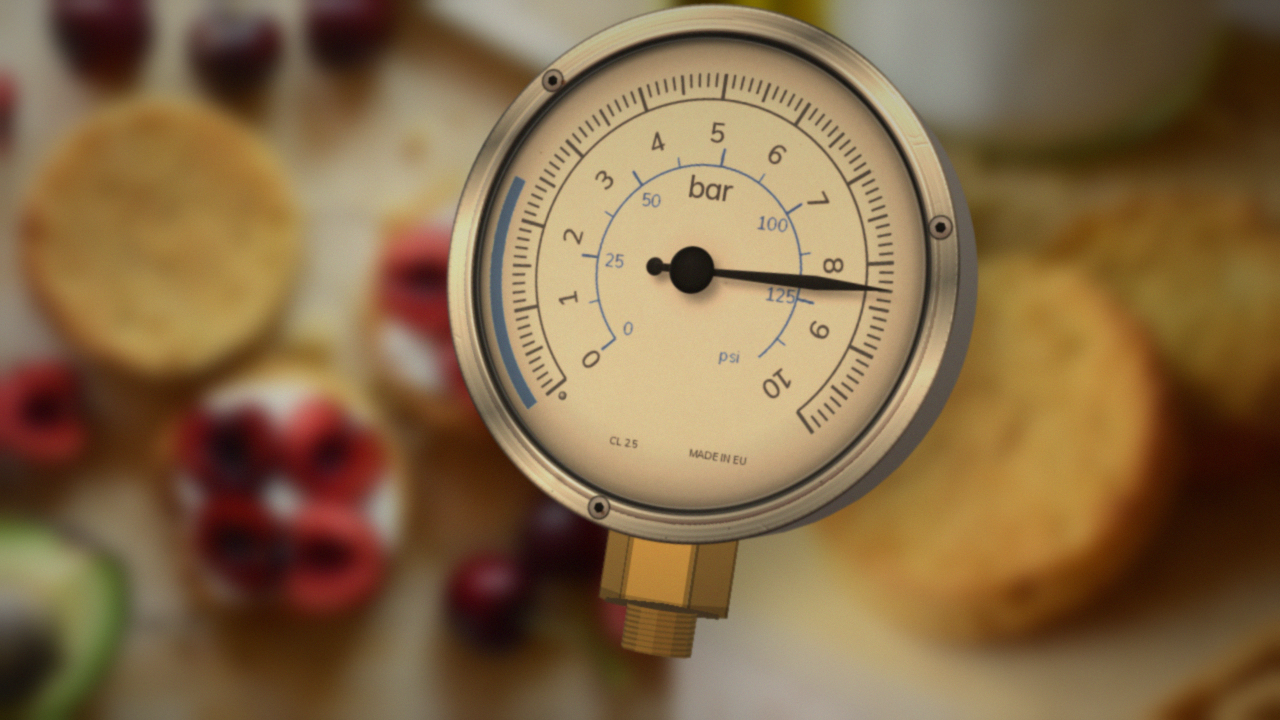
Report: 8.3 bar
